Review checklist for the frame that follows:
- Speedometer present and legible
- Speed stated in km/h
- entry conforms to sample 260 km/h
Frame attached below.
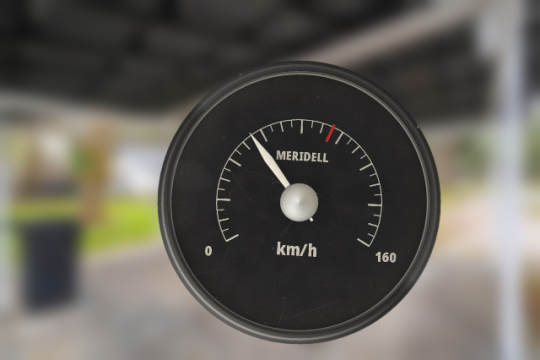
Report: 55 km/h
